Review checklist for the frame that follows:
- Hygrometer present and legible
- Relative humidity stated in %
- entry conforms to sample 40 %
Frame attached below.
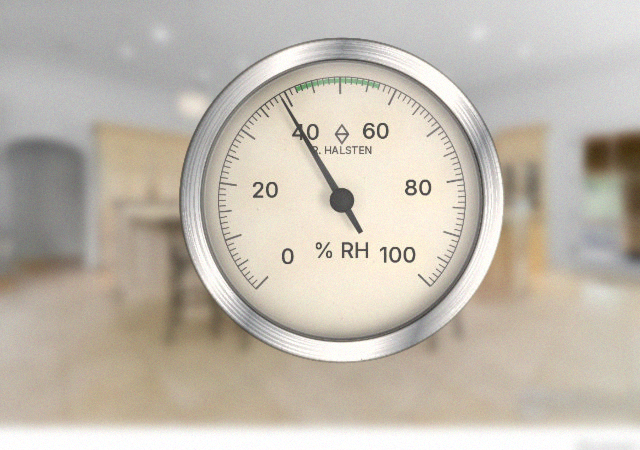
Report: 39 %
